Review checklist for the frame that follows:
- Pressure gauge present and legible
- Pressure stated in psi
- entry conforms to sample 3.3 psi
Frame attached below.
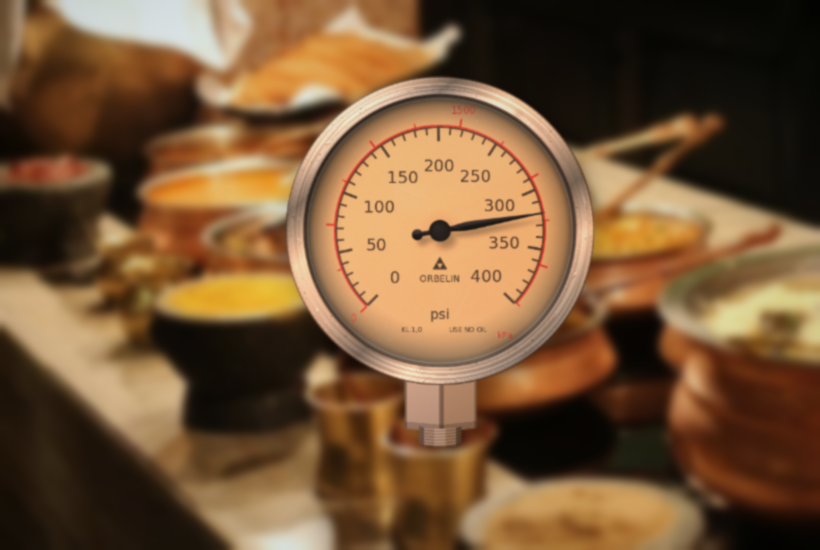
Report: 320 psi
